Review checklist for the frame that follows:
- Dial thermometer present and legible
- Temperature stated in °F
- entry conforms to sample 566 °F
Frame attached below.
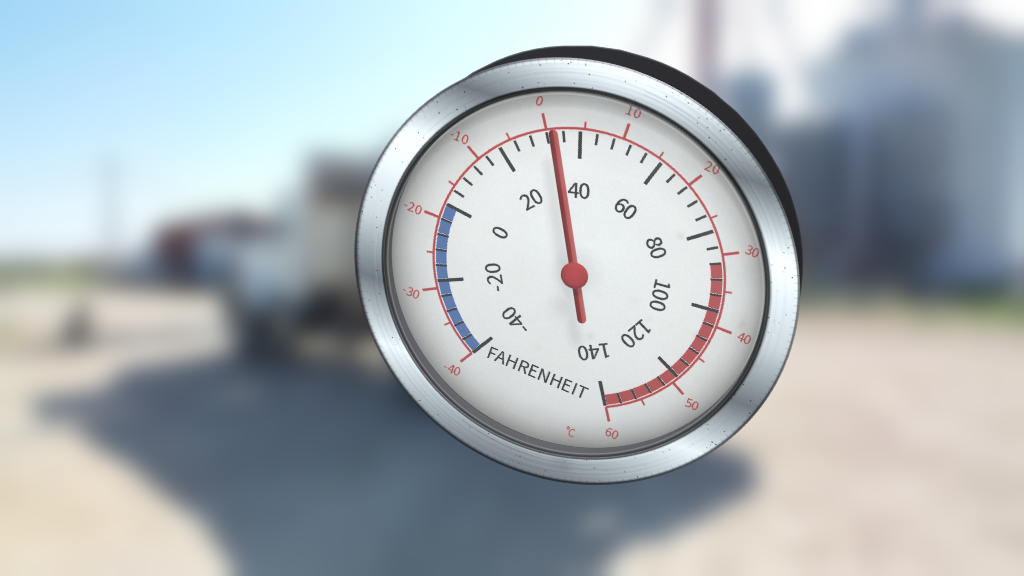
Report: 34 °F
